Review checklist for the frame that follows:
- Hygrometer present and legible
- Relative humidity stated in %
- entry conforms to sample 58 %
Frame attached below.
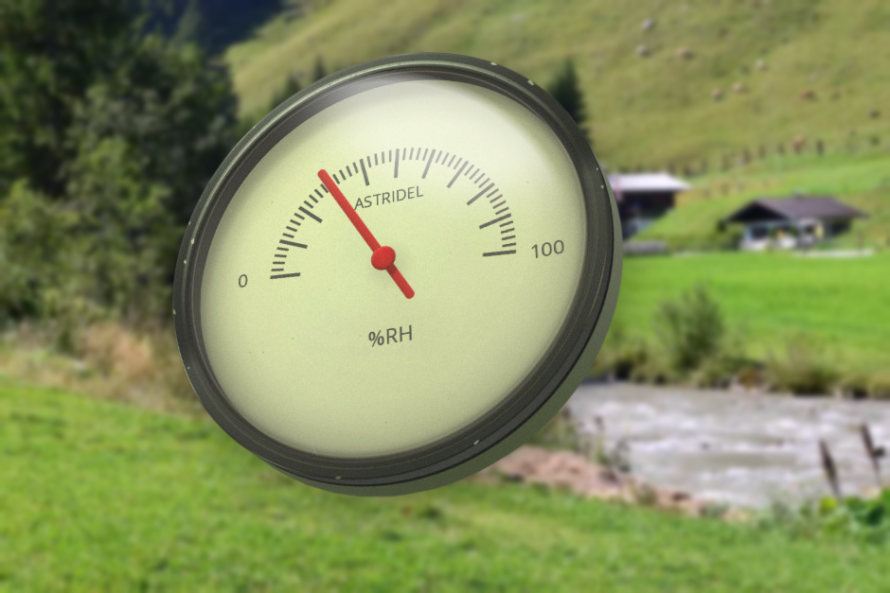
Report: 30 %
